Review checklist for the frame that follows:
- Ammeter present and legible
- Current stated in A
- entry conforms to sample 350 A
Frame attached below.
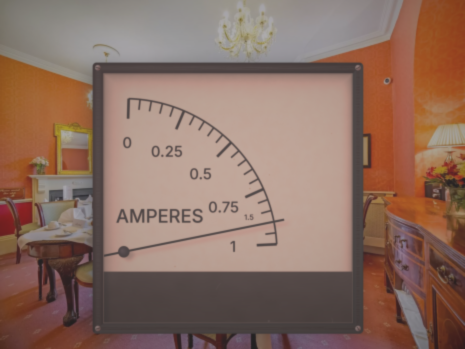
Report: 0.9 A
